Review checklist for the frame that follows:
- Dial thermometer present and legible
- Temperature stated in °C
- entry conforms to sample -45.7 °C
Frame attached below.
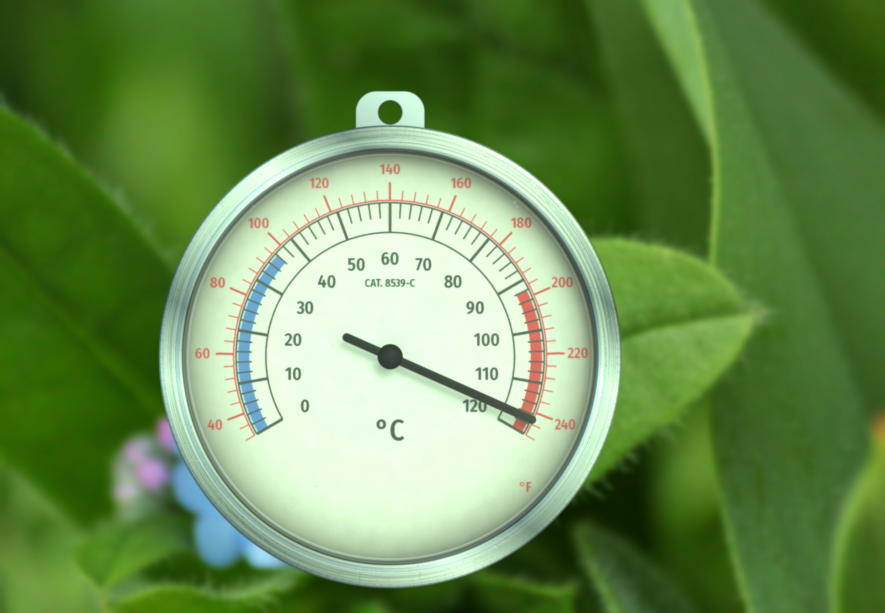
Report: 117 °C
